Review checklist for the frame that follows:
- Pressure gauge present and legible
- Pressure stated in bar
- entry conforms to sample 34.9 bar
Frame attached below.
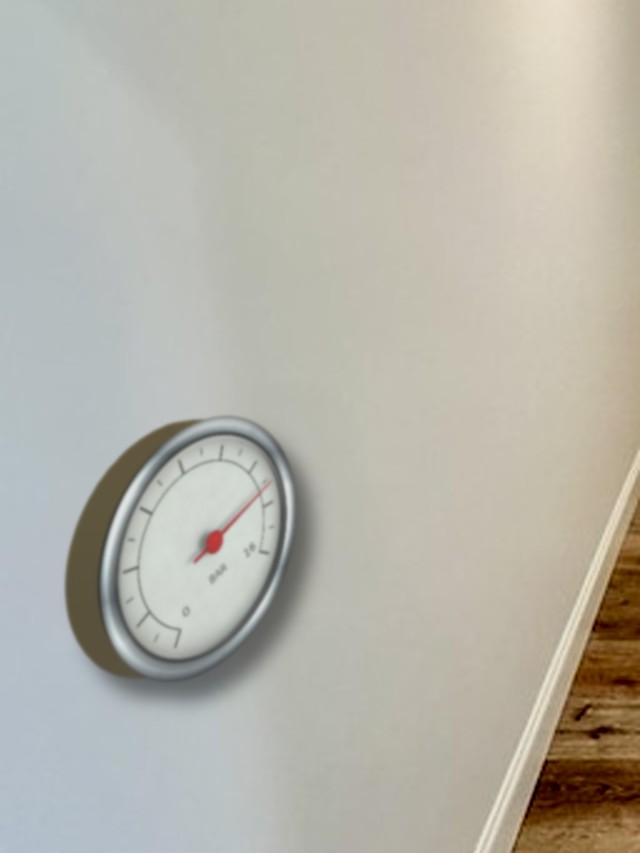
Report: 13 bar
